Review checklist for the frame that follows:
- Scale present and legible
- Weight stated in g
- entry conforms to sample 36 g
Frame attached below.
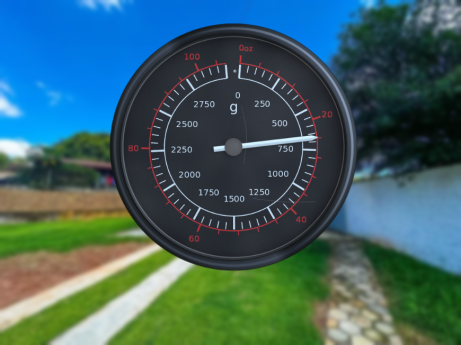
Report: 675 g
